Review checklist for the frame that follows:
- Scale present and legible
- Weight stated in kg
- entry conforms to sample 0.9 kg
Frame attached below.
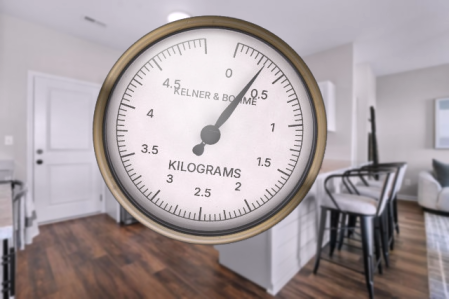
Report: 0.3 kg
